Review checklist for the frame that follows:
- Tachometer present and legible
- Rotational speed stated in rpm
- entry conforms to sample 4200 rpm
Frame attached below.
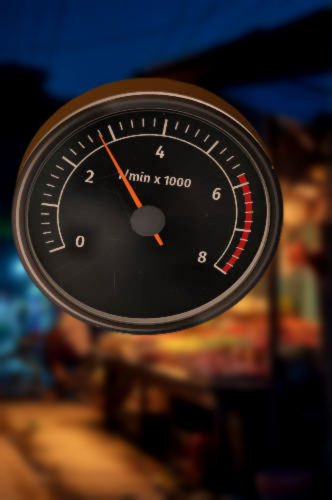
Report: 2800 rpm
